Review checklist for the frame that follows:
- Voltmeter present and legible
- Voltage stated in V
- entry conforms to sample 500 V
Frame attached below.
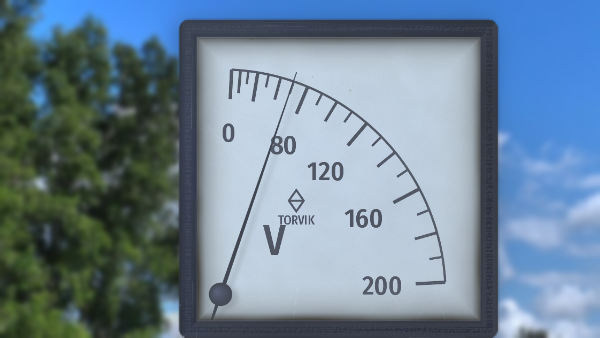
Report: 70 V
